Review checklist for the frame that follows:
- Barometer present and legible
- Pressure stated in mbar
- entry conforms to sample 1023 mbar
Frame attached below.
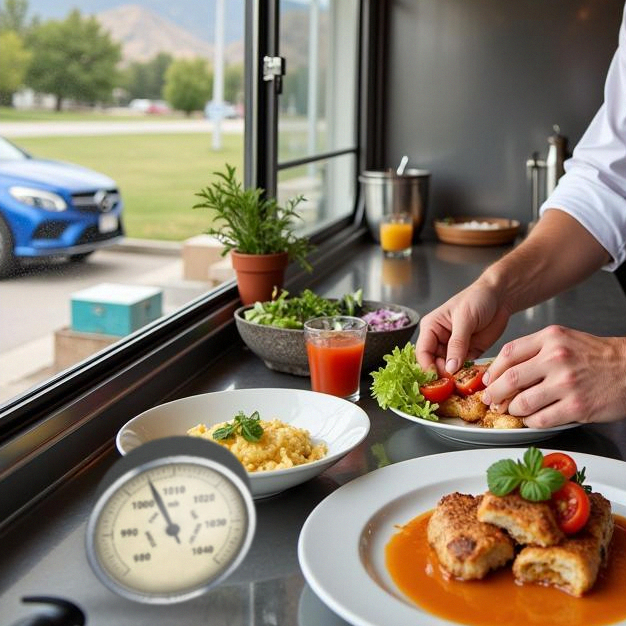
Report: 1005 mbar
